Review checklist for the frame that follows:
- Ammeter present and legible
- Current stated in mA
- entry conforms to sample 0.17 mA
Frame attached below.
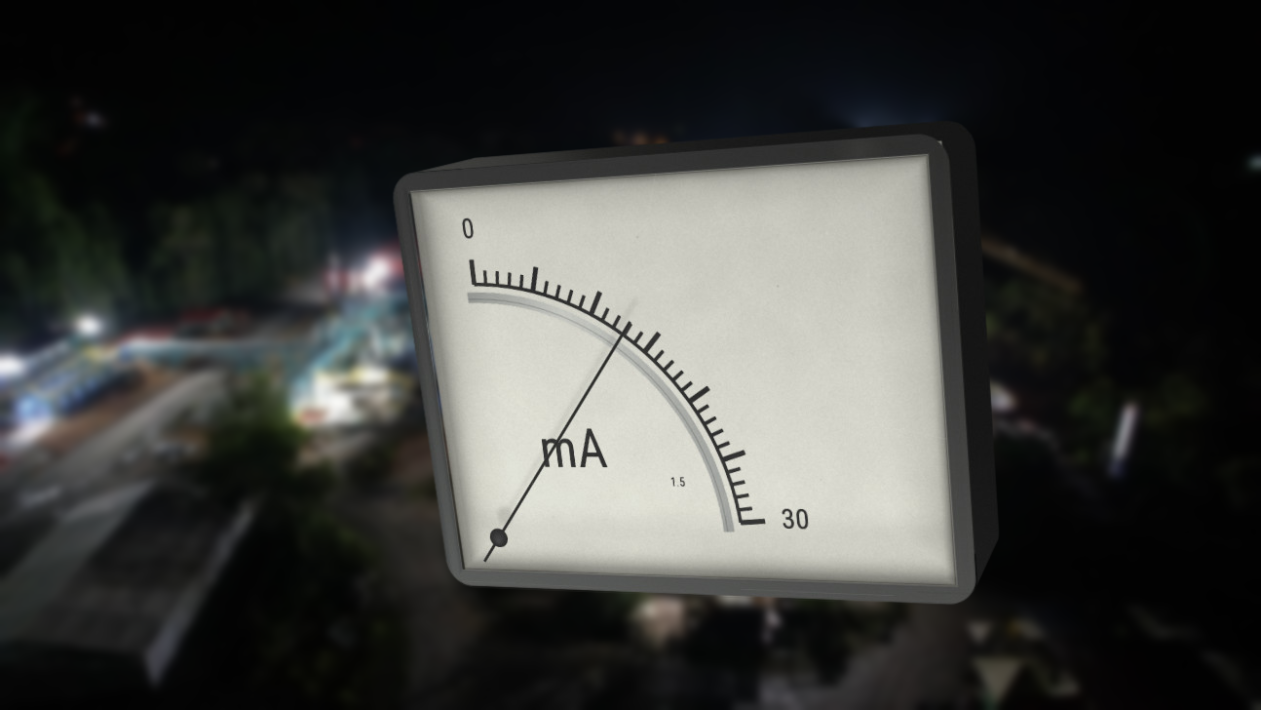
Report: 13 mA
